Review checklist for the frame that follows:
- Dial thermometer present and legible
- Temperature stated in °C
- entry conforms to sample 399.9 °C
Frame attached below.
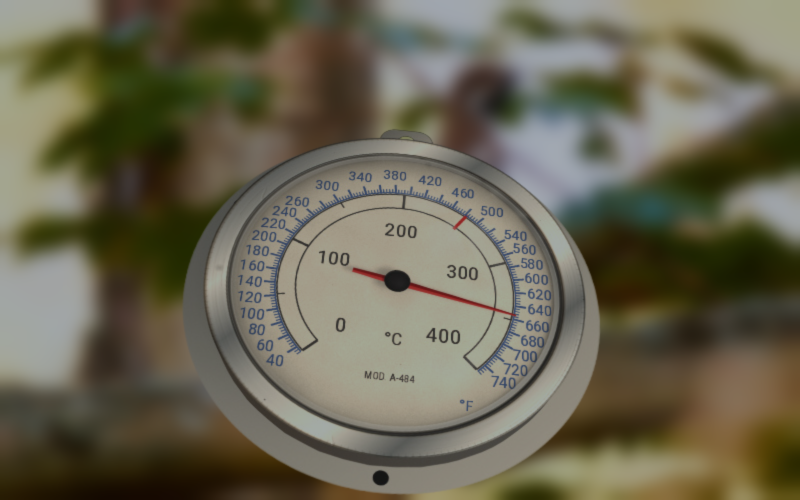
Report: 350 °C
